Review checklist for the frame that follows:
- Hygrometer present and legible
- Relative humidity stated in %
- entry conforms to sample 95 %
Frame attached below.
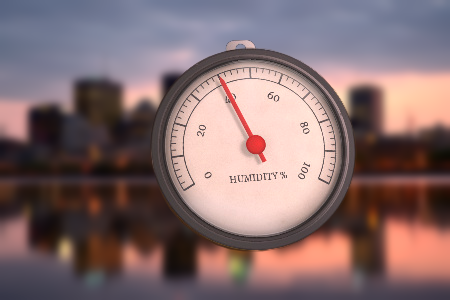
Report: 40 %
